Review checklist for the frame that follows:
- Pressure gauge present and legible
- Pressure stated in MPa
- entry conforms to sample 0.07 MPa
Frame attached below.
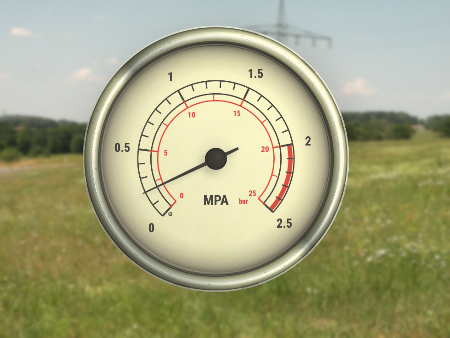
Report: 0.2 MPa
